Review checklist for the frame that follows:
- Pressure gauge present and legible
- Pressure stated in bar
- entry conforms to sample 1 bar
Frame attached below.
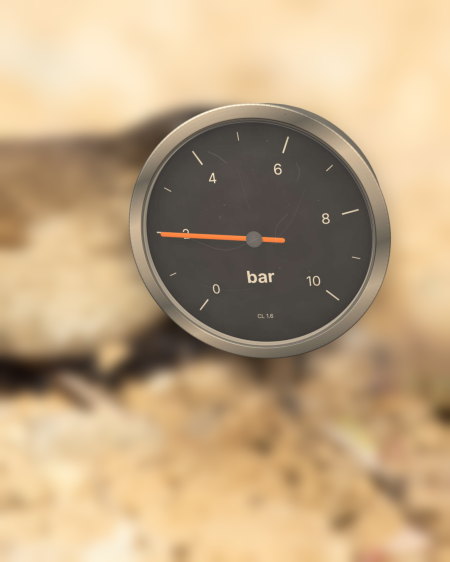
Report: 2 bar
